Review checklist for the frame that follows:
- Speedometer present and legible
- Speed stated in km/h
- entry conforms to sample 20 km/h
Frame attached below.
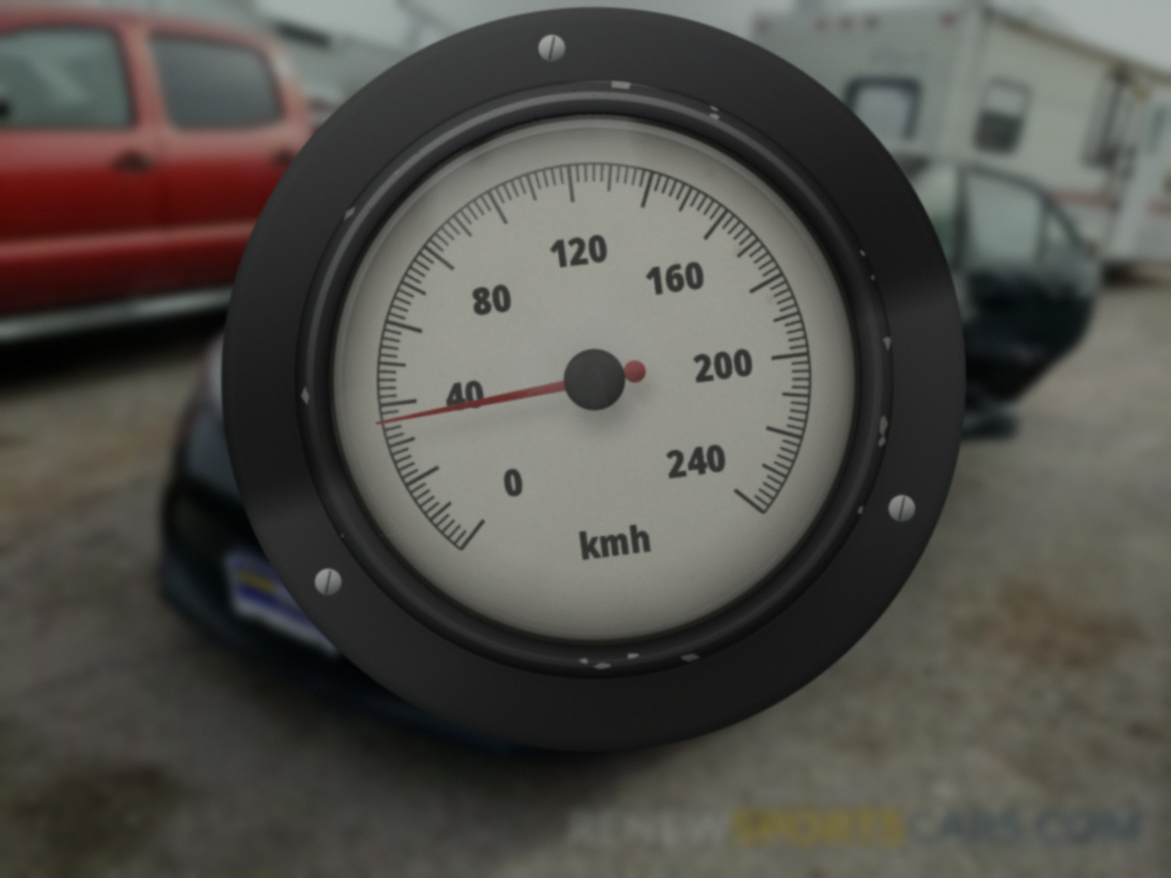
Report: 36 km/h
